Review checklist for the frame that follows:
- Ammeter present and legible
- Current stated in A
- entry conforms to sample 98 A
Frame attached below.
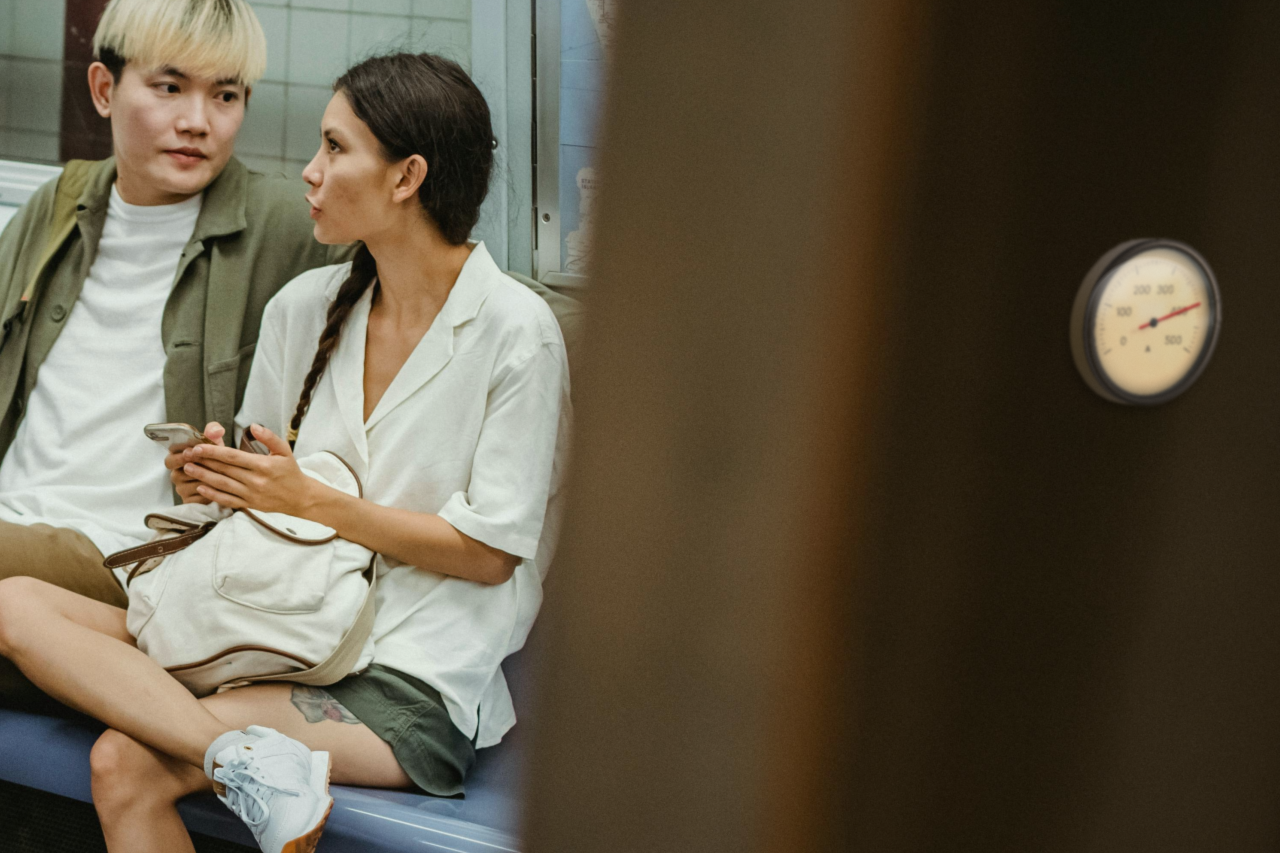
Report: 400 A
